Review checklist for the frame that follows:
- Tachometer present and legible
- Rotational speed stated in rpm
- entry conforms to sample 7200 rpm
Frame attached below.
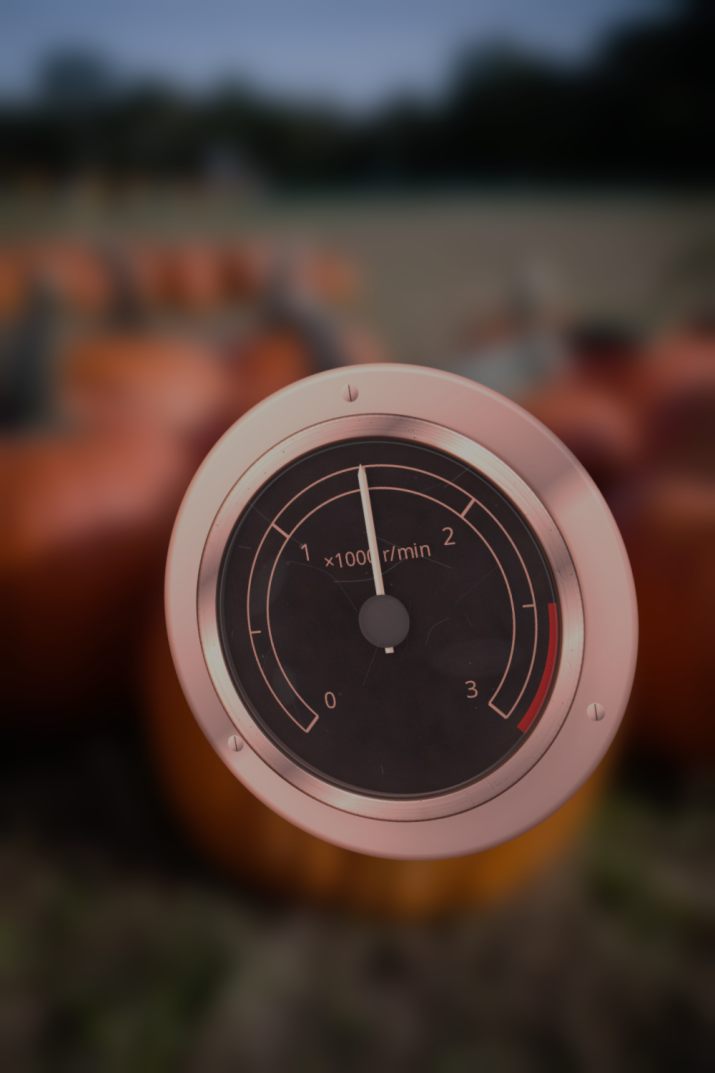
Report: 1500 rpm
